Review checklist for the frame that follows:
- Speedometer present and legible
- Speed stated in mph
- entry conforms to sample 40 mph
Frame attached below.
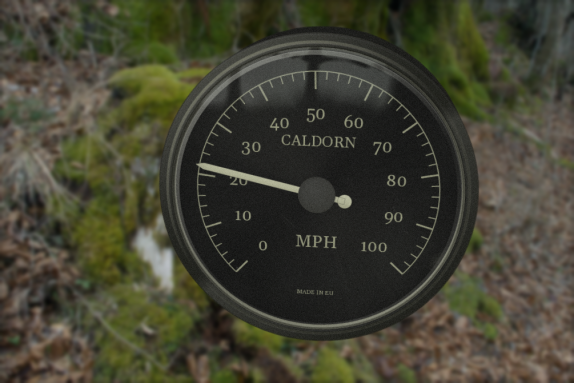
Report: 22 mph
